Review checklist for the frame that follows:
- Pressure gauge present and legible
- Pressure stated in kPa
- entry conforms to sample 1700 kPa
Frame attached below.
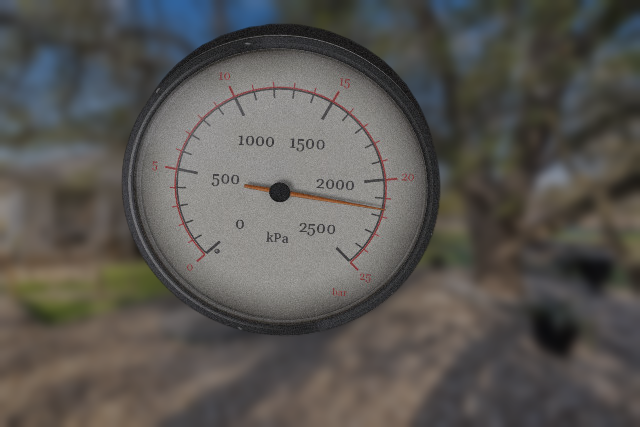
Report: 2150 kPa
